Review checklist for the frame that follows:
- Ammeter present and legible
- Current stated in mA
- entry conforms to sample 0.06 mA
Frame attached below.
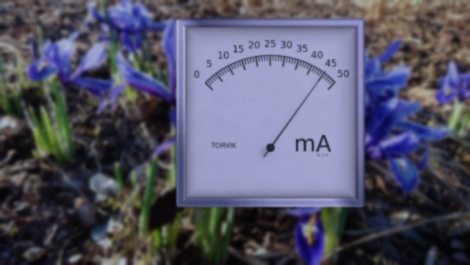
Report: 45 mA
